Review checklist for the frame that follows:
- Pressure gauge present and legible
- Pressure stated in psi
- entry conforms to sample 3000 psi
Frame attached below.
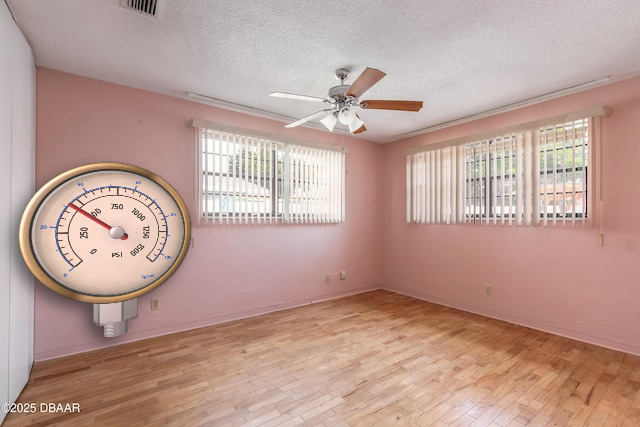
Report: 450 psi
